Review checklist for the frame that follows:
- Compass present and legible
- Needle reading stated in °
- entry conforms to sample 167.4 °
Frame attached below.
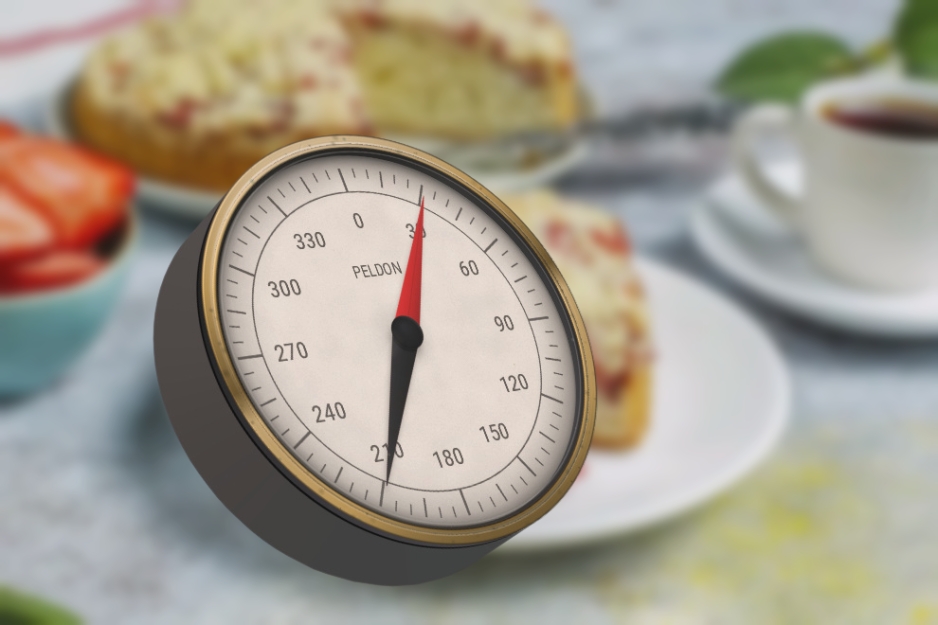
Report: 30 °
